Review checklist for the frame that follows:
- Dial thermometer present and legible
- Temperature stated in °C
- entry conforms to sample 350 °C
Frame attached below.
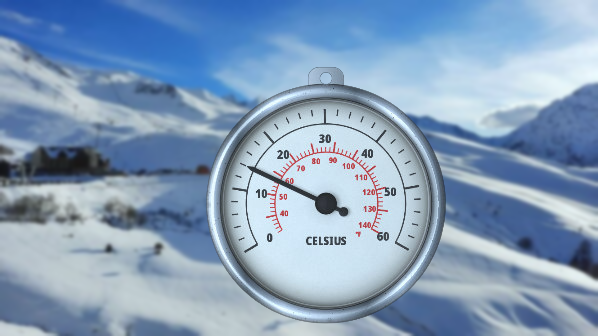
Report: 14 °C
